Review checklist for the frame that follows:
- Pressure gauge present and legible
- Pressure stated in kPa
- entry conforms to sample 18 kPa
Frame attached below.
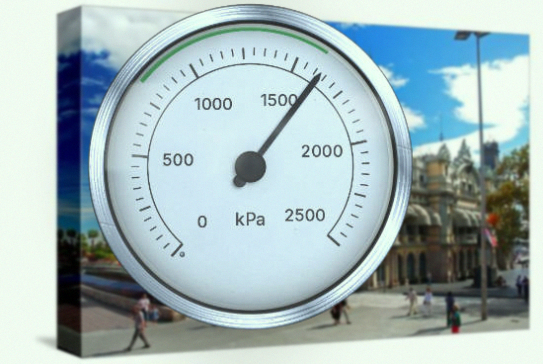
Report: 1625 kPa
